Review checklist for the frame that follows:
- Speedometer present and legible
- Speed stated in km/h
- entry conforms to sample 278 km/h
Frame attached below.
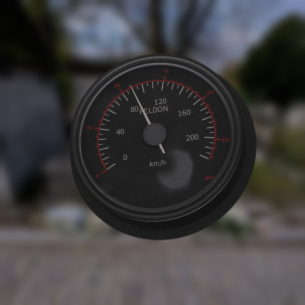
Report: 90 km/h
